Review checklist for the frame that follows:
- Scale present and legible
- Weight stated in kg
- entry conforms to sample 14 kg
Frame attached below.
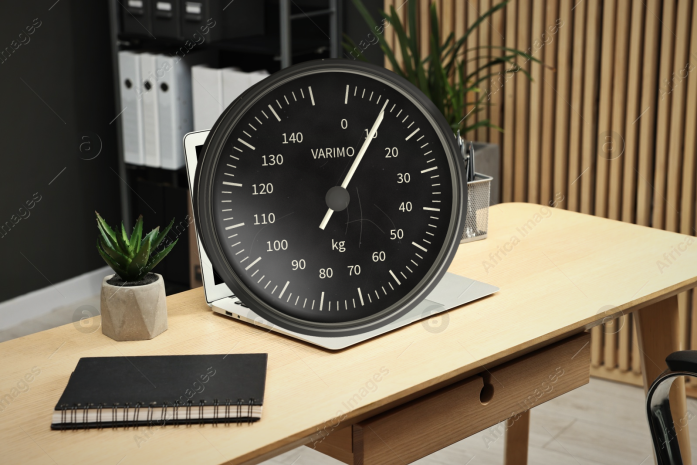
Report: 10 kg
